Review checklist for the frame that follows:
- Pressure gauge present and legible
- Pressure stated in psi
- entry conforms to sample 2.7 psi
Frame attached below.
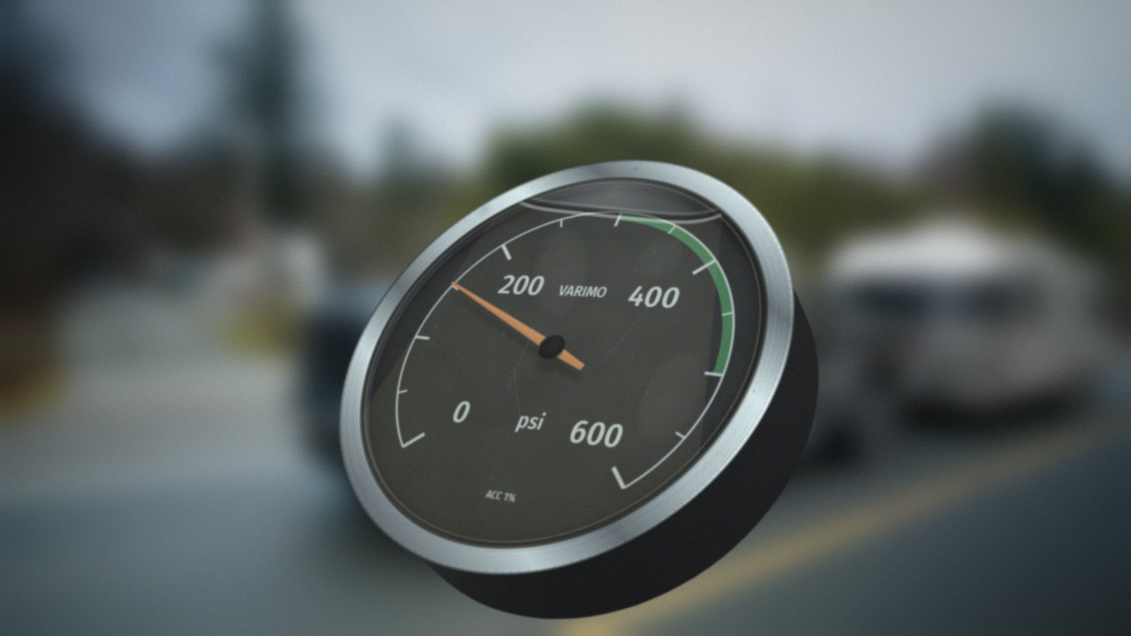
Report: 150 psi
